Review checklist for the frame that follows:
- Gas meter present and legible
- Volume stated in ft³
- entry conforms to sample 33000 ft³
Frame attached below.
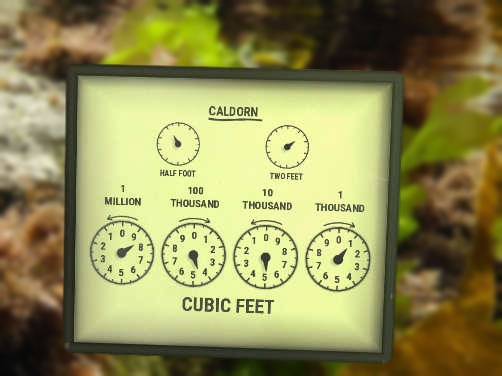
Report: 845100 ft³
